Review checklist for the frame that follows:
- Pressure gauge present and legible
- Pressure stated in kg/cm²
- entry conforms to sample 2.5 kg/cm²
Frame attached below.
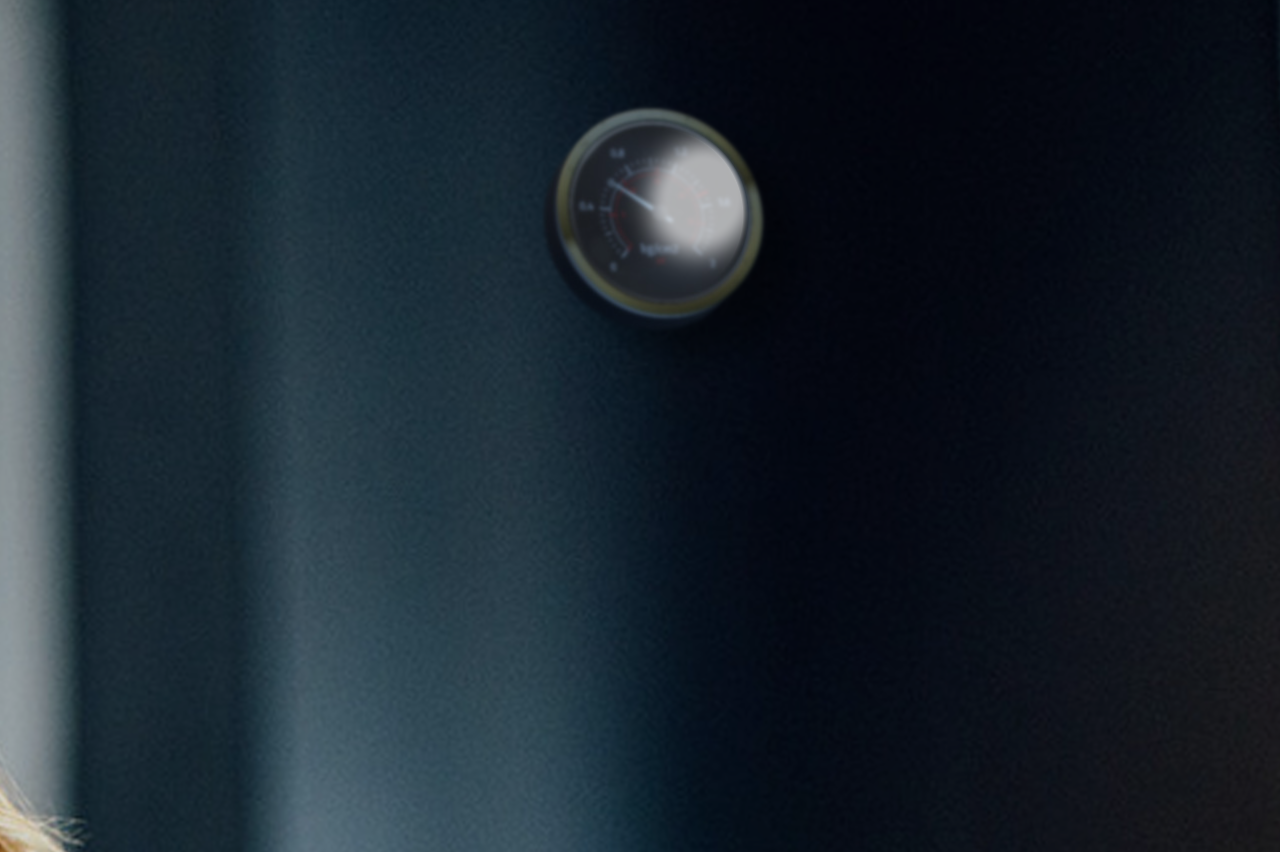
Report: 0.6 kg/cm²
